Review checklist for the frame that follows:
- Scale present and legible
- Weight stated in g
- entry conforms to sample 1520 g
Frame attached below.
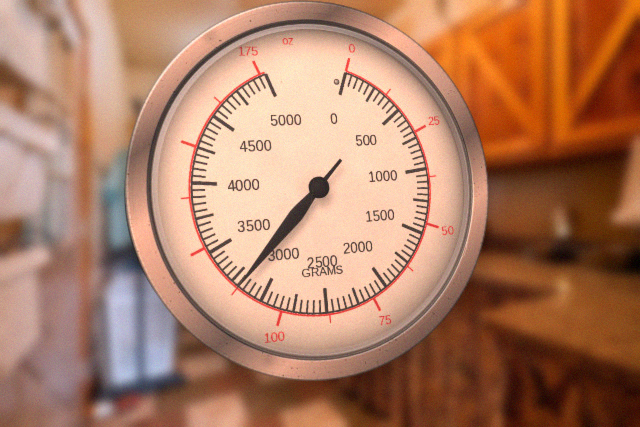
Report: 3200 g
